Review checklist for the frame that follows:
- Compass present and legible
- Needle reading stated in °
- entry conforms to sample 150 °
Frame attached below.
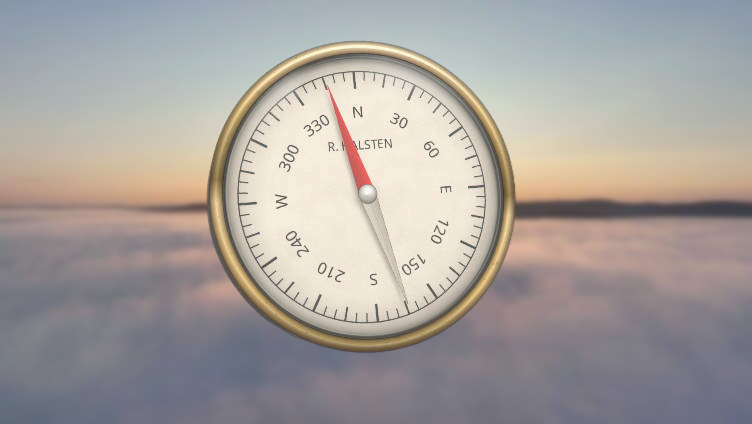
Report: 345 °
